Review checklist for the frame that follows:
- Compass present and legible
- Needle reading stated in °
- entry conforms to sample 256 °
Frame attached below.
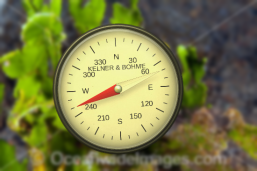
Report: 250 °
